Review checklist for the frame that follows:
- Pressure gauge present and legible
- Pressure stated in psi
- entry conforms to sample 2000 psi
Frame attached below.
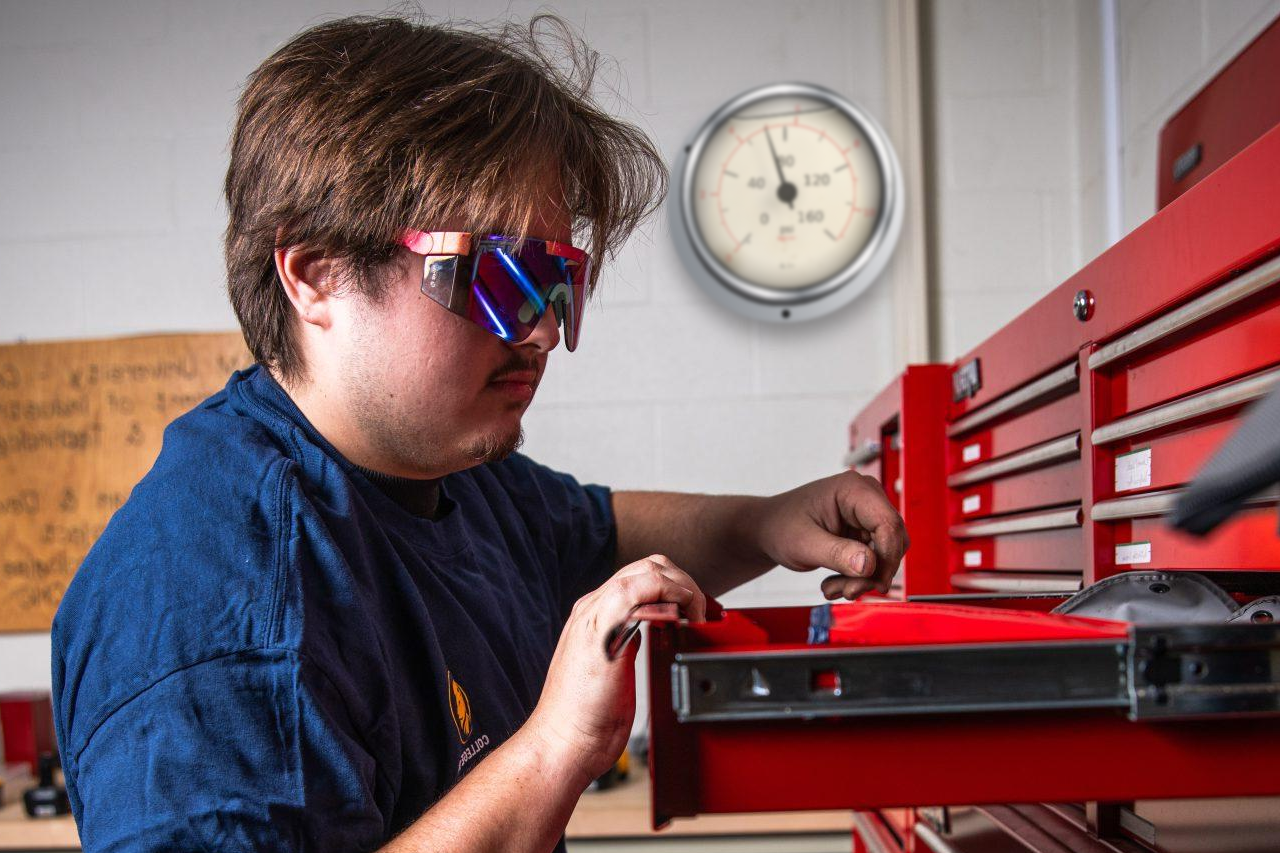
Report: 70 psi
